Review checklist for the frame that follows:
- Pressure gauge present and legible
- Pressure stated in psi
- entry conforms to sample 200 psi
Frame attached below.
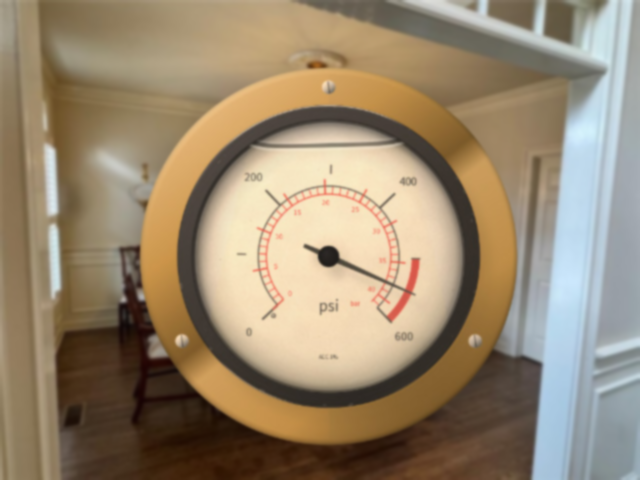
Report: 550 psi
